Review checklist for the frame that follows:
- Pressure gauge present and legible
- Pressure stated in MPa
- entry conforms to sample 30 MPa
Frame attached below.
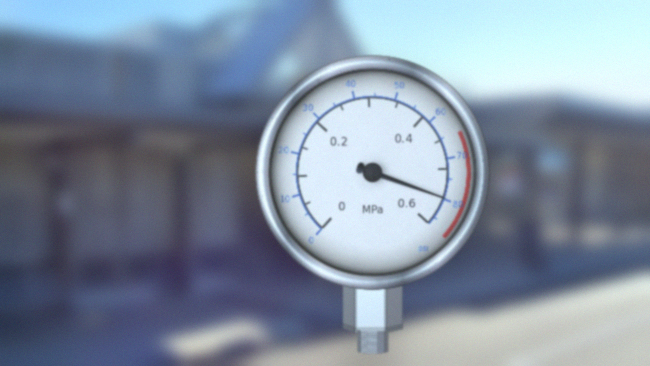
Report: 0.55 MPa
